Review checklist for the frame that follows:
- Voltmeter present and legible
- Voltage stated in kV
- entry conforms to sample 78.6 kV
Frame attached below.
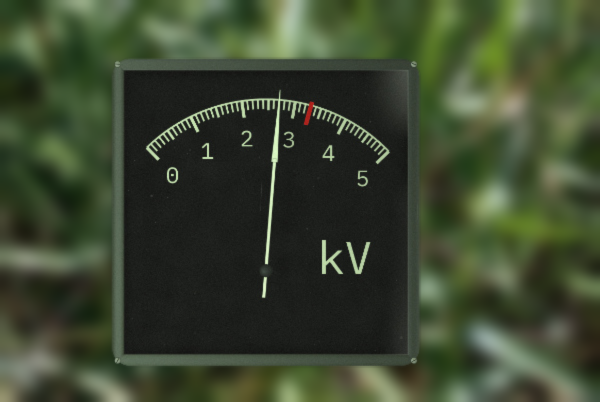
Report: 2.7 kV
